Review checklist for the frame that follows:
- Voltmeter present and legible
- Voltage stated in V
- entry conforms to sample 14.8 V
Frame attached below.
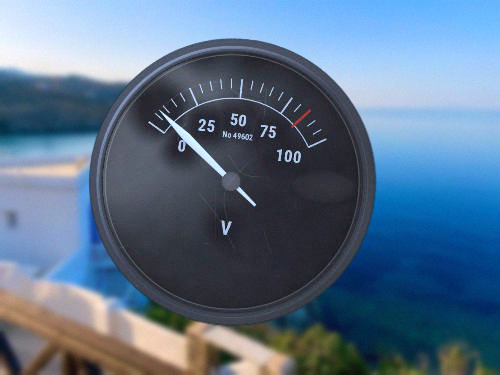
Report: 7.5 V
